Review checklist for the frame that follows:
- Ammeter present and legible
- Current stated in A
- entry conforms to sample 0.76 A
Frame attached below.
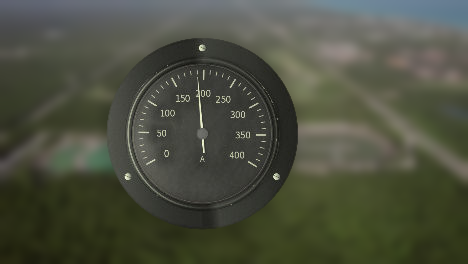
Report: 190 A
